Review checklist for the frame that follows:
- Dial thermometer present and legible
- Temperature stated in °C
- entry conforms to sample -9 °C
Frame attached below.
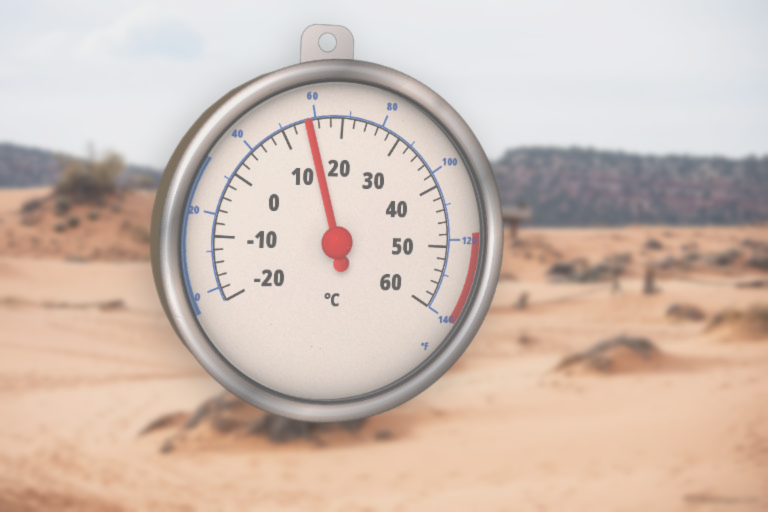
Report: 14 °C
